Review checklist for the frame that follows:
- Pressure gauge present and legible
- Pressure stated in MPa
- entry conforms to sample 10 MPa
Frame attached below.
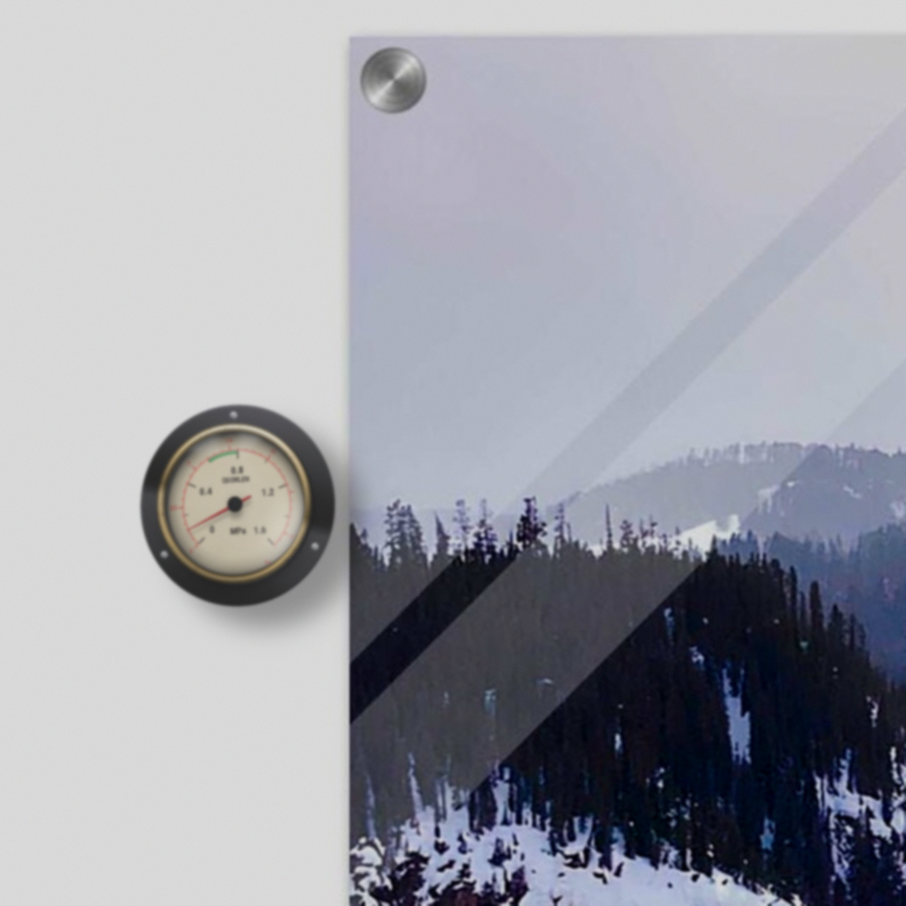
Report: 0.1 MPa
